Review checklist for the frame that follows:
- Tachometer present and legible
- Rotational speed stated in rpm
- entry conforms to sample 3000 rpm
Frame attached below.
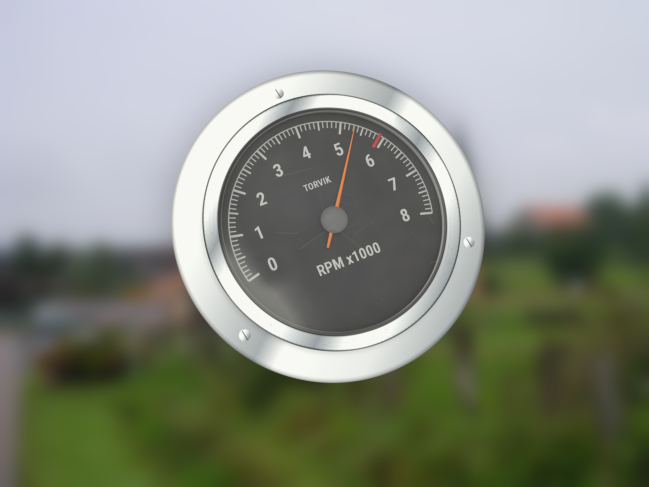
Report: 5300 rpm
